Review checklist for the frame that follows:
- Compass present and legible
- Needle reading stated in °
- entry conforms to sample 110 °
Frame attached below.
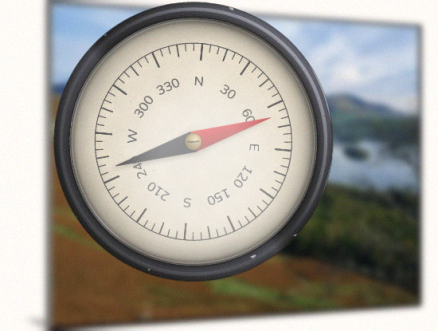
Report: 67.5 °
